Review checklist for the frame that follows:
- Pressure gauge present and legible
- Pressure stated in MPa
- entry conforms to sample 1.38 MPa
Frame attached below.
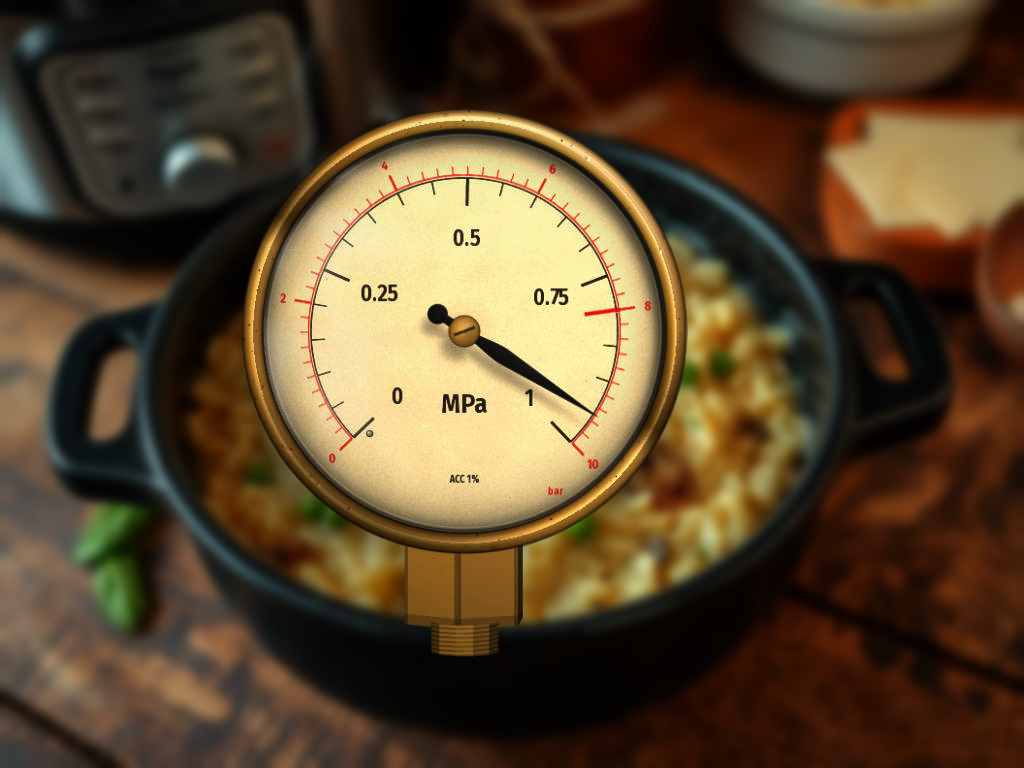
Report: 0.95 MPa
